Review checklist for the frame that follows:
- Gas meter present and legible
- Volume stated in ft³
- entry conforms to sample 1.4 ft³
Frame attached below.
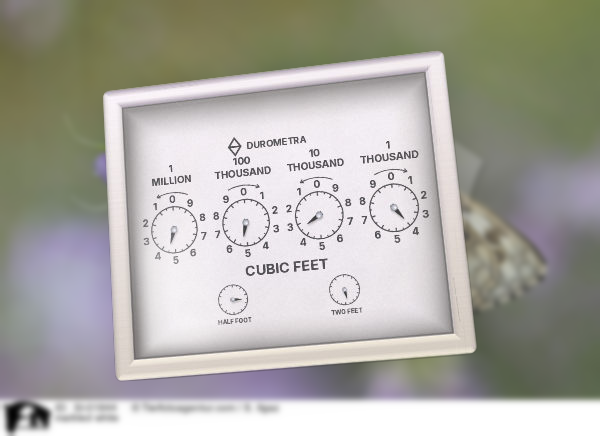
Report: 453400 ft³
